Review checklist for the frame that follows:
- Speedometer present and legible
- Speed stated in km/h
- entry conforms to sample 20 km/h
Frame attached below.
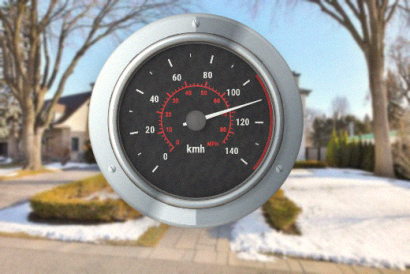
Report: 110 km/h
